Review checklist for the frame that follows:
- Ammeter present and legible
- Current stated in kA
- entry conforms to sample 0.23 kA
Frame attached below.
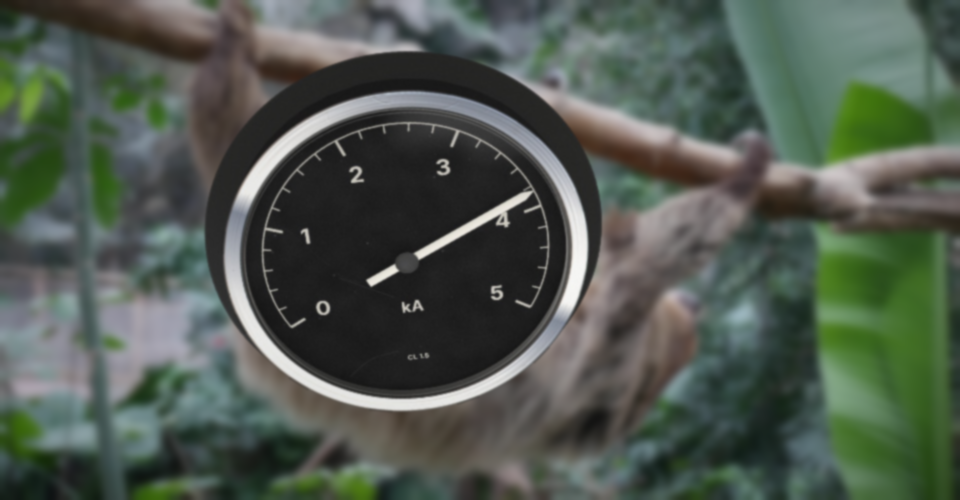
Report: 3.8 kA
